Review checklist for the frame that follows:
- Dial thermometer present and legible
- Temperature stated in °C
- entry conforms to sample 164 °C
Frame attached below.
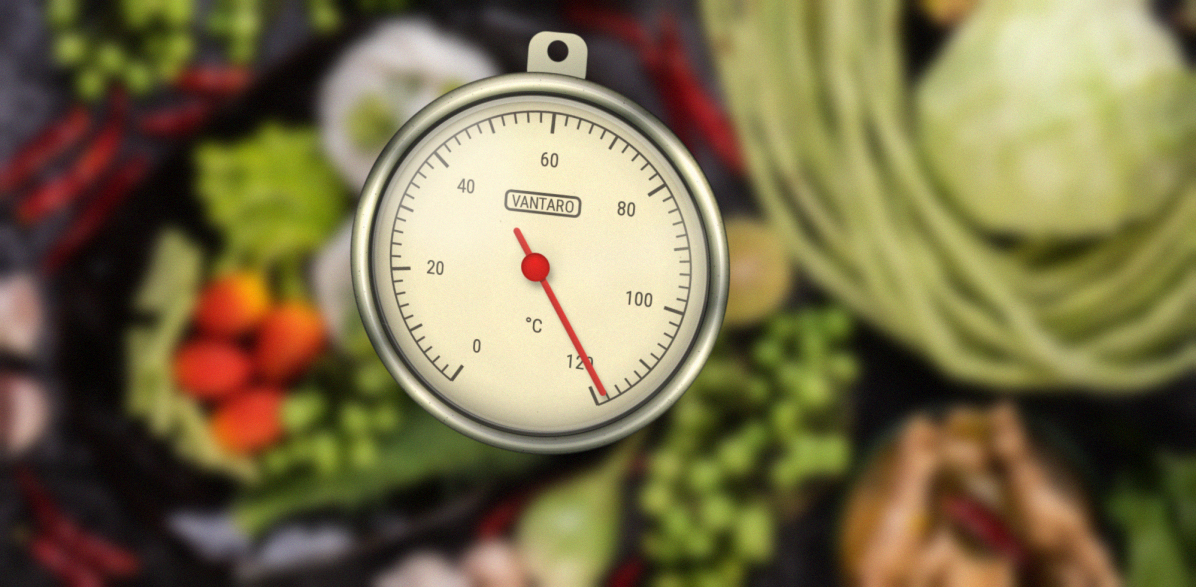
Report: 118 °C
